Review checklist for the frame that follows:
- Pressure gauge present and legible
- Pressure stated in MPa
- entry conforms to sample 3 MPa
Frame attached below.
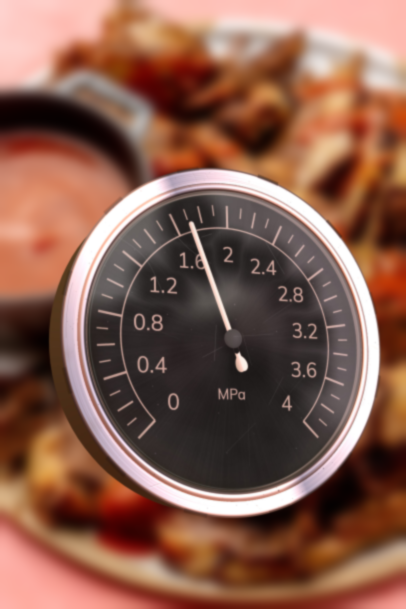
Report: 1.7 MPa
